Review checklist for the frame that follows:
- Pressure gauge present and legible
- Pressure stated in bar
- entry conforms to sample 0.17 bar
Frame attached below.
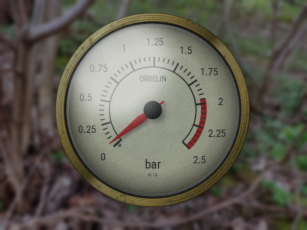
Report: 0.05 bar
